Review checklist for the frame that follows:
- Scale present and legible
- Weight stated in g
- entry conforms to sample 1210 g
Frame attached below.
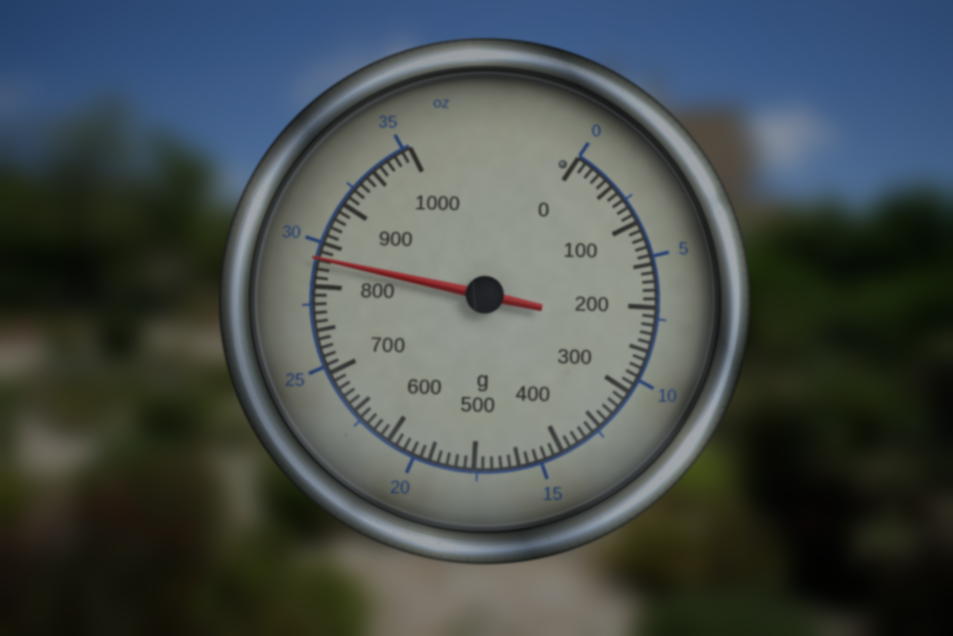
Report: 830 g
